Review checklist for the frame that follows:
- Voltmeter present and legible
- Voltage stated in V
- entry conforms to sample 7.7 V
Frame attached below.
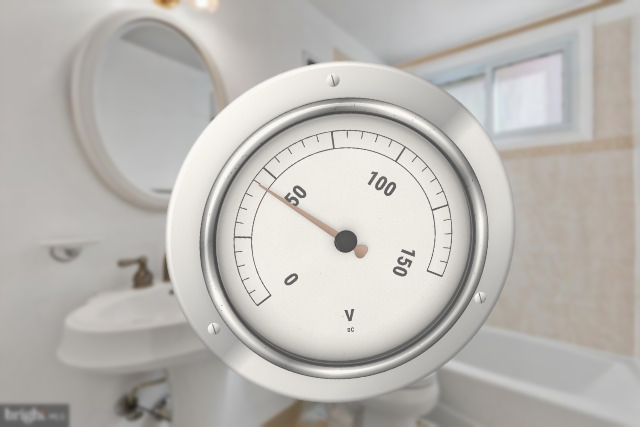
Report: 45 V
